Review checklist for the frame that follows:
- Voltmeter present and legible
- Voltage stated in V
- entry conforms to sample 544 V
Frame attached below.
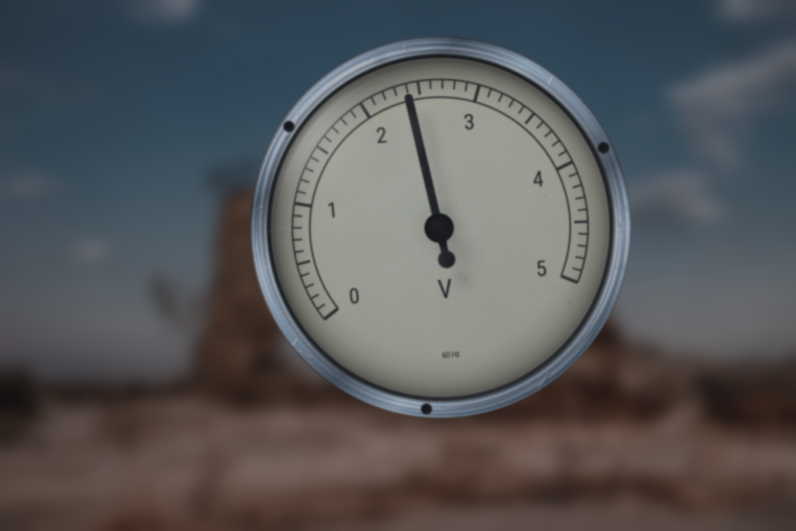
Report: 2.4 V
